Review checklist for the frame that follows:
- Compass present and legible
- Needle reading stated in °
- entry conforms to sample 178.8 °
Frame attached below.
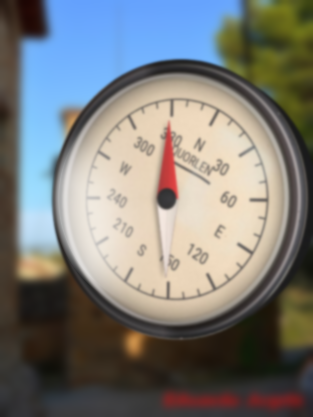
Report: 330 °
